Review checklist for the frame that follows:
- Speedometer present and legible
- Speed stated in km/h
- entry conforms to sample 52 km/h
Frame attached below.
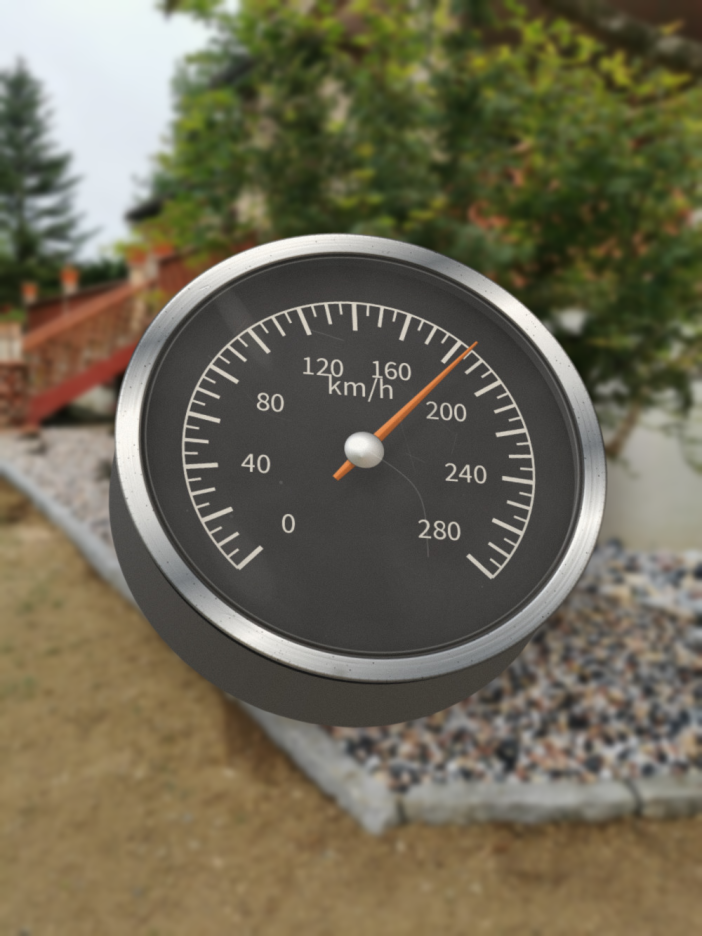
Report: 185 km/h
